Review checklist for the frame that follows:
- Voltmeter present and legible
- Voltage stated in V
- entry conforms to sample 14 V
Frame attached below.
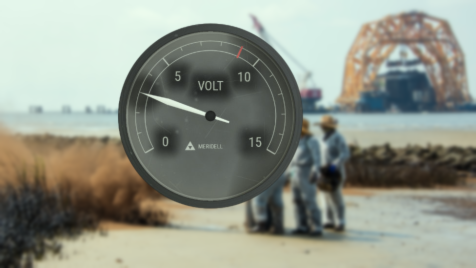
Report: 3 V
